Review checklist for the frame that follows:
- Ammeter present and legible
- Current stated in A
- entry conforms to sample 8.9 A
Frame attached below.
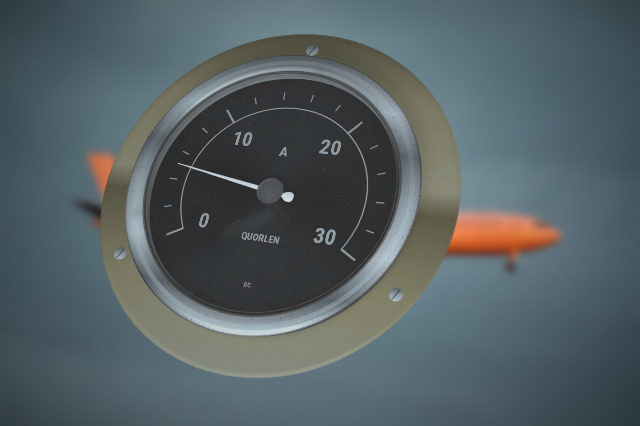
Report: 5 A
